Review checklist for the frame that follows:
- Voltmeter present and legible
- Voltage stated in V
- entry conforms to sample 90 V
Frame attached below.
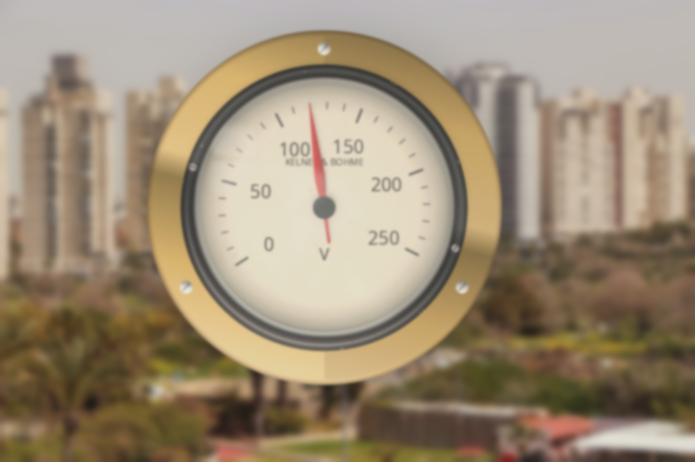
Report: 120 V
